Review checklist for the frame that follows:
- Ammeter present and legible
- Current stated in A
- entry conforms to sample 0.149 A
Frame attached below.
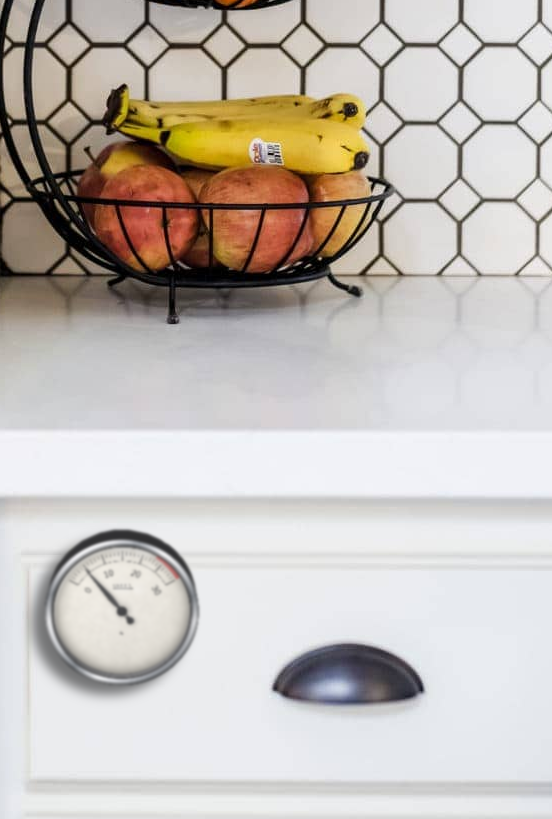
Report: 5 A
